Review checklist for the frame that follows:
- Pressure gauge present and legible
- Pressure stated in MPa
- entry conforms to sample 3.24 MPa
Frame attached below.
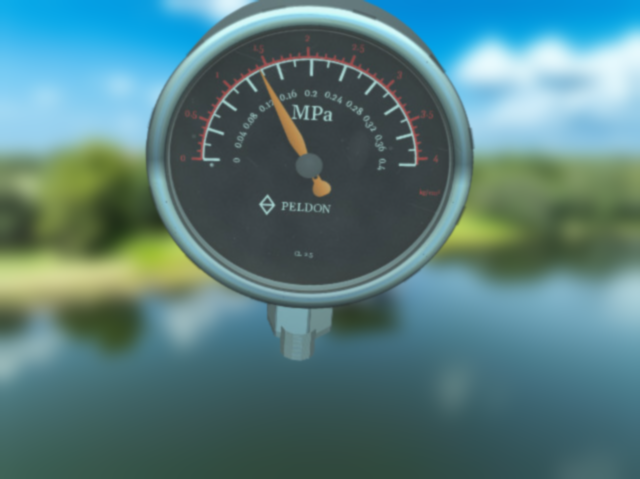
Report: 0.14 MPa
